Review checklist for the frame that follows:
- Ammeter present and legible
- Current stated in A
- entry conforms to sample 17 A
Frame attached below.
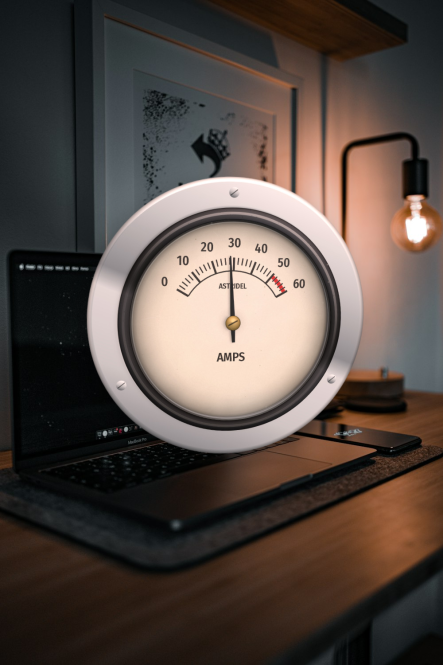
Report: 28 A
